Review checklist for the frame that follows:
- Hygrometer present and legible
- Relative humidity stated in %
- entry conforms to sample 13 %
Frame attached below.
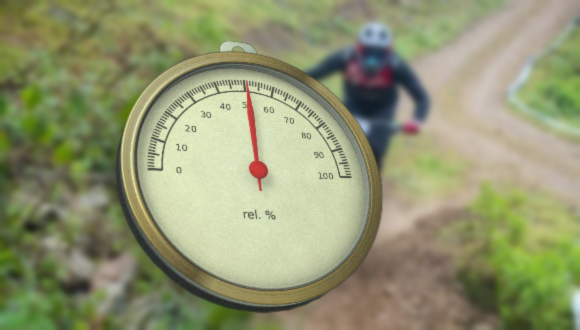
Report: 50 %
